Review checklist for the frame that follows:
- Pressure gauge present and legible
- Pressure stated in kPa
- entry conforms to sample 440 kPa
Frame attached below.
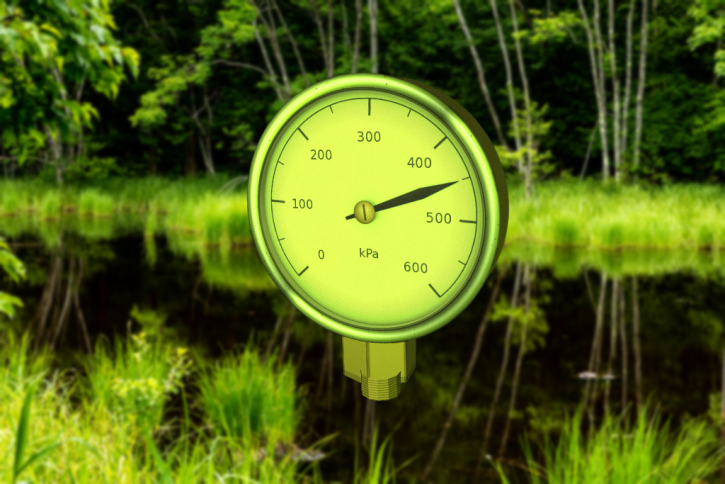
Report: 450 kPa
